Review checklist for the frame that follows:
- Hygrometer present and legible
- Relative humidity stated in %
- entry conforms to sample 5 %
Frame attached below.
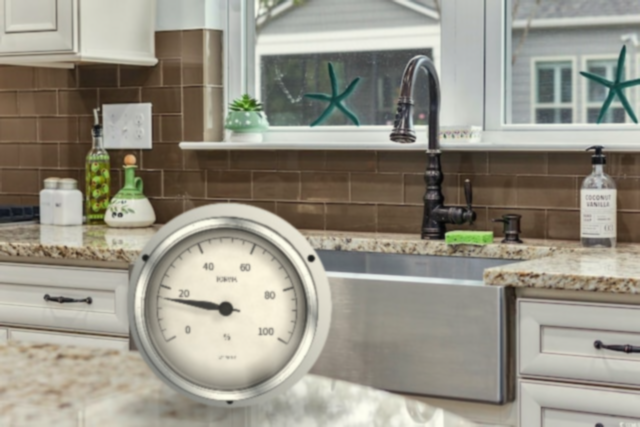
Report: 16 %
